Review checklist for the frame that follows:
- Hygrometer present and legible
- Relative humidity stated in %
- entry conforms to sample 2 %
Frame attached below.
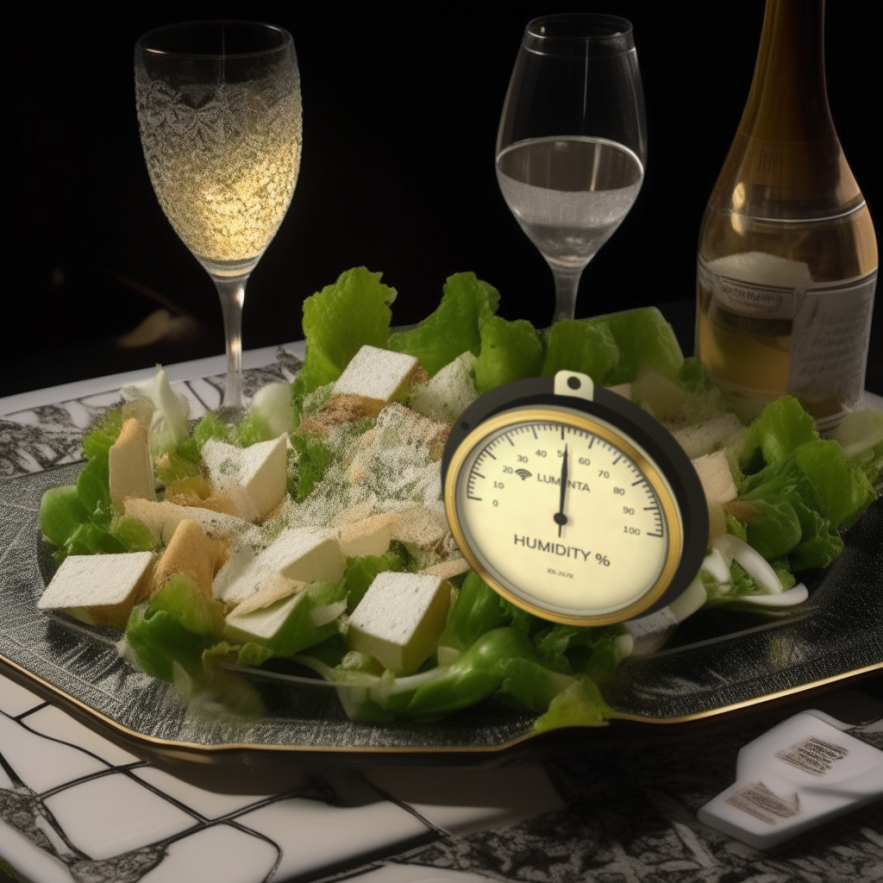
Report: 52 %
